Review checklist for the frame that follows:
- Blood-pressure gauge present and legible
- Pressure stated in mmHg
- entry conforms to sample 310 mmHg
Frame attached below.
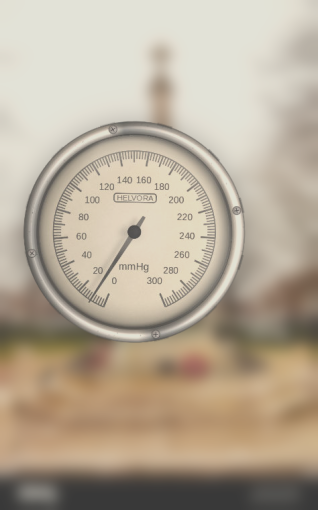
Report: 10 mmHg
